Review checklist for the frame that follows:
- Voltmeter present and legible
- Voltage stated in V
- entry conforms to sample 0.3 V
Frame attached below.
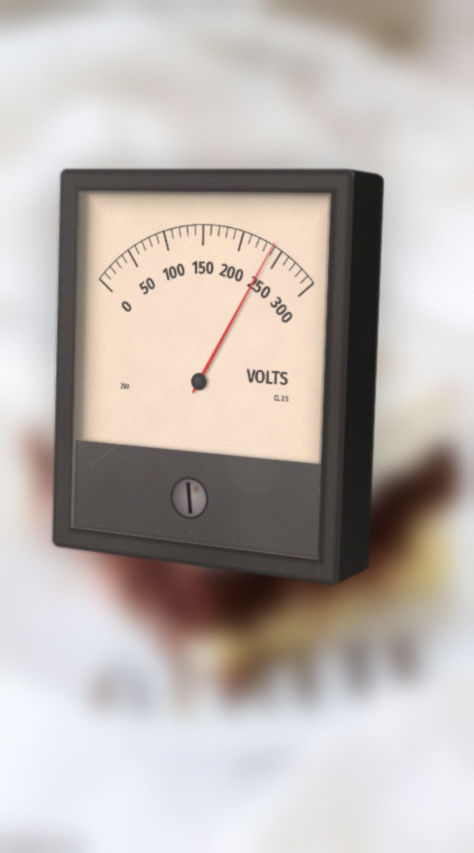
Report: 240 V
